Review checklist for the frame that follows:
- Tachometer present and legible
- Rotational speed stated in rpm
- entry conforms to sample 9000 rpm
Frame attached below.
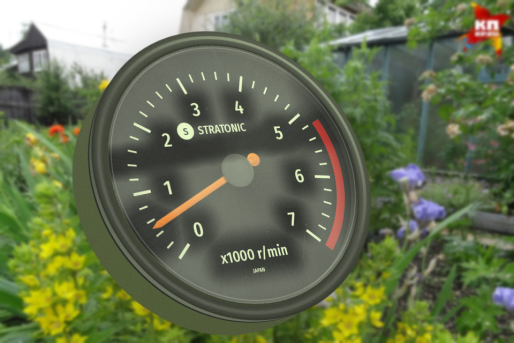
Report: 500 rpm
